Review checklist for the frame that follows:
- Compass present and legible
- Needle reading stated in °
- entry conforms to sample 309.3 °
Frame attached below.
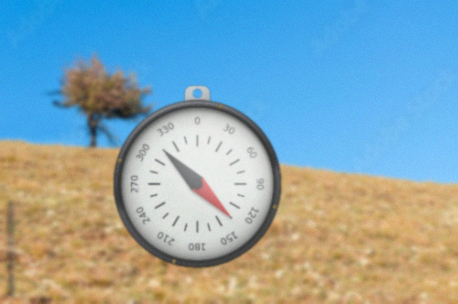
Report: 135 °
